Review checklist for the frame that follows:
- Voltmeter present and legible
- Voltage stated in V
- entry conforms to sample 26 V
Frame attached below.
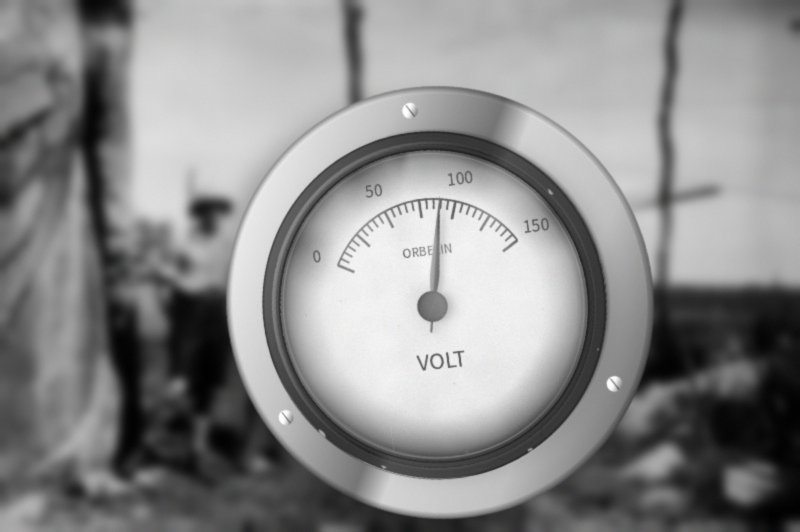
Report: 90 V
